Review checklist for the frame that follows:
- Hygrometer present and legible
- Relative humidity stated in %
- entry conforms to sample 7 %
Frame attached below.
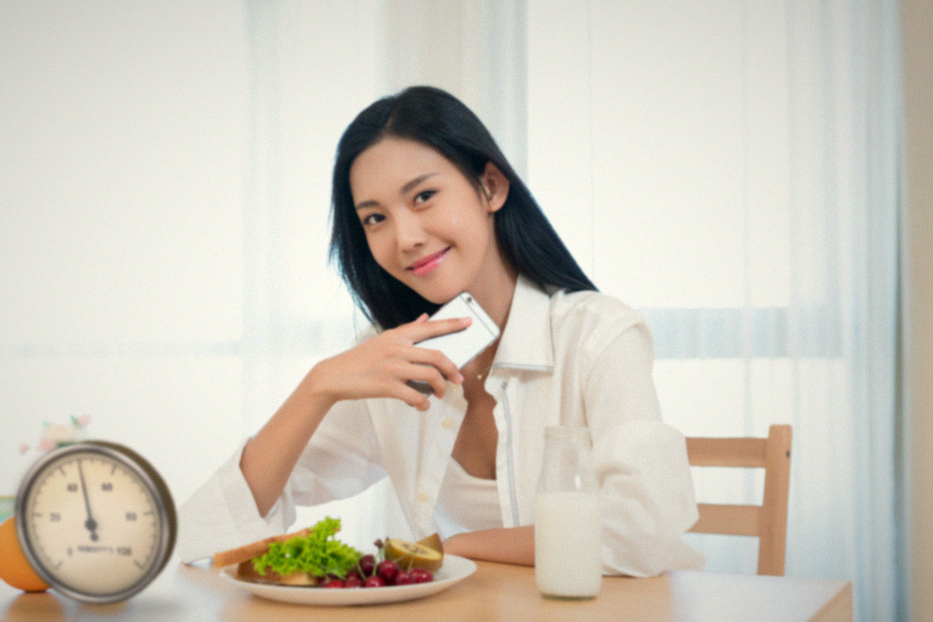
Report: 48 %
